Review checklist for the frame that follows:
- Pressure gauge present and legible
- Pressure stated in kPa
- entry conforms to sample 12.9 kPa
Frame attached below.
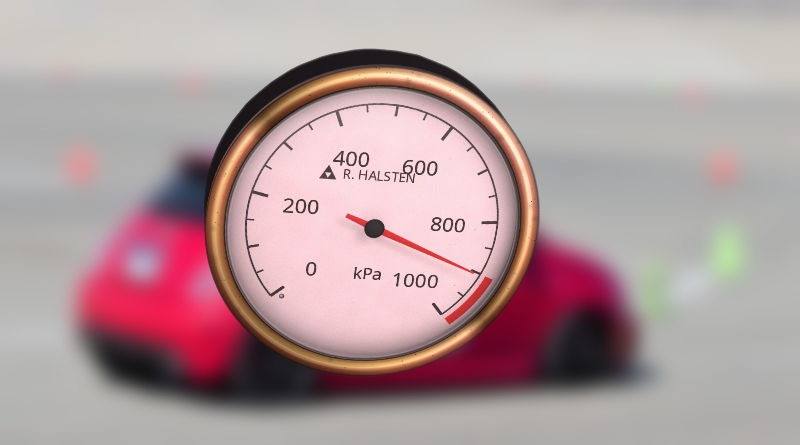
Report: 900 kPa
